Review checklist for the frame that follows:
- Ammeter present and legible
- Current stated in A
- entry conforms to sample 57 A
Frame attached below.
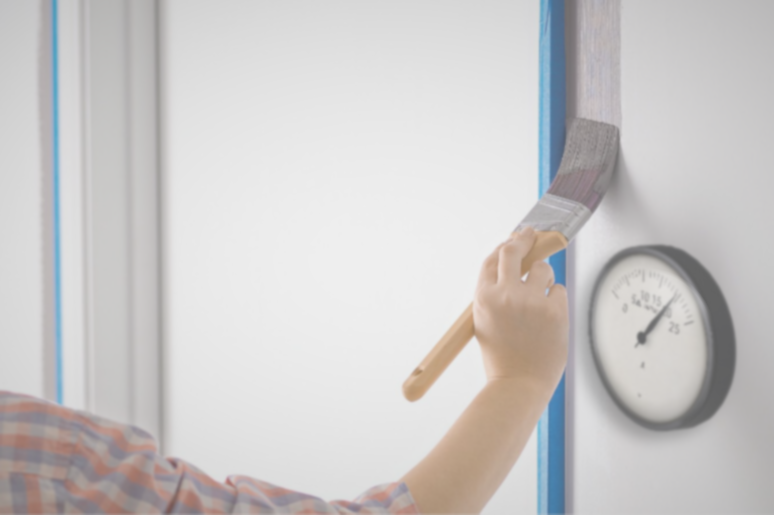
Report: 20 A
